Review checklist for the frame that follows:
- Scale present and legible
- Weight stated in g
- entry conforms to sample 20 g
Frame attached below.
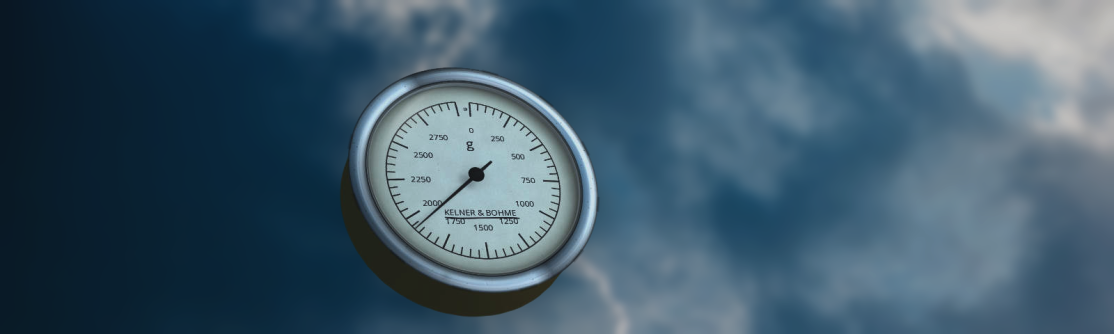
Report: 1925 g
